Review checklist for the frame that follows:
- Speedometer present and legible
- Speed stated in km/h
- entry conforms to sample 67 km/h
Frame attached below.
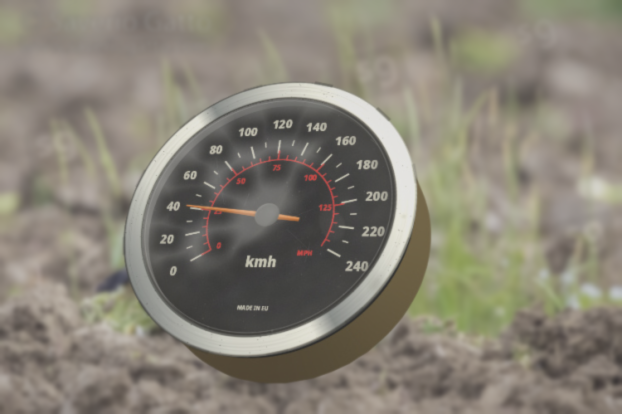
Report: 40 km/h
